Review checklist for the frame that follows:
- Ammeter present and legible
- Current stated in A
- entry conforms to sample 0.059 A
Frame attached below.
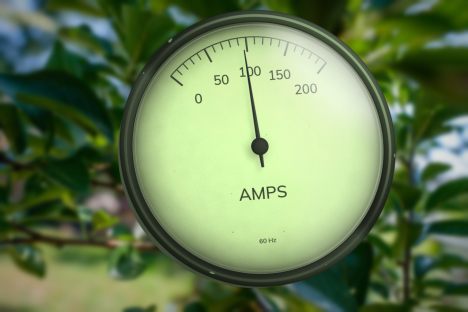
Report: 95 A
